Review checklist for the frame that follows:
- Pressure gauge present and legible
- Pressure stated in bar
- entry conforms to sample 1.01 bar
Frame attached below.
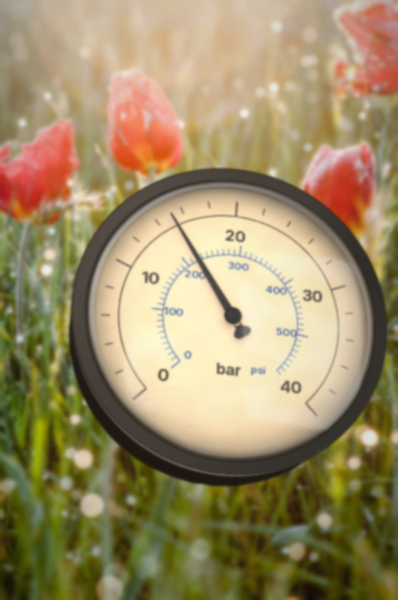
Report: 15 bar
